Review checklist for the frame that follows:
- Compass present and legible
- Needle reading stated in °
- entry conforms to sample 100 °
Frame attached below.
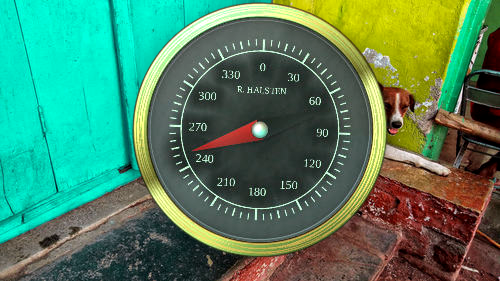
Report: 250 °
